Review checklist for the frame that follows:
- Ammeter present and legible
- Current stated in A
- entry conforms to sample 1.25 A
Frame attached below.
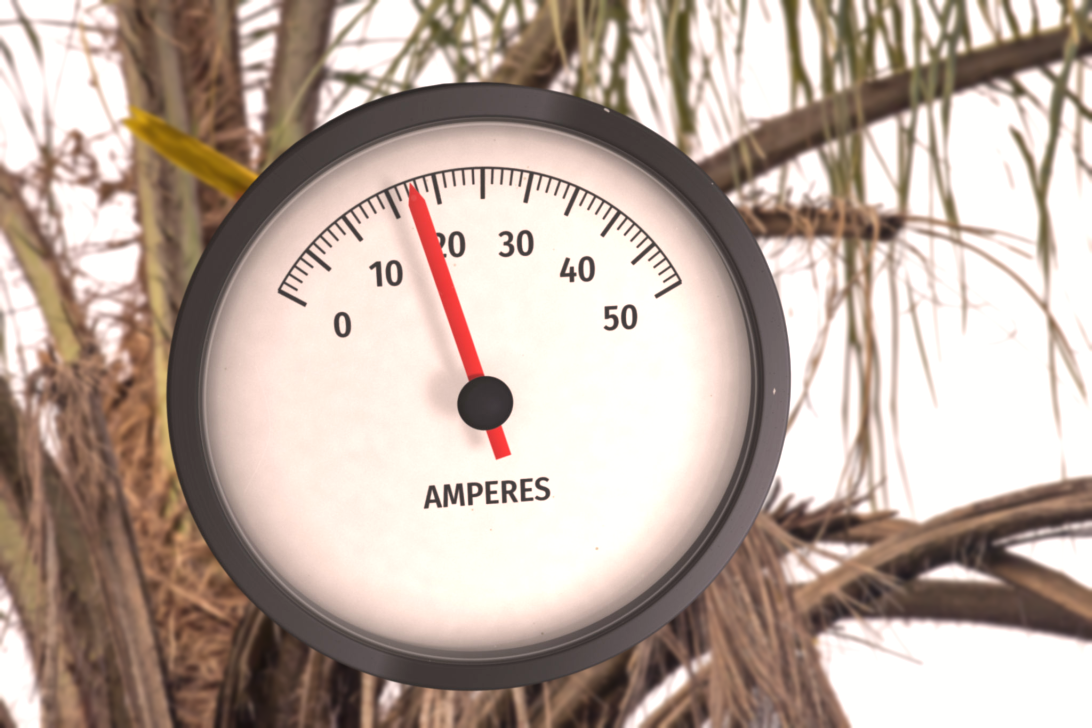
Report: 17.5 A
